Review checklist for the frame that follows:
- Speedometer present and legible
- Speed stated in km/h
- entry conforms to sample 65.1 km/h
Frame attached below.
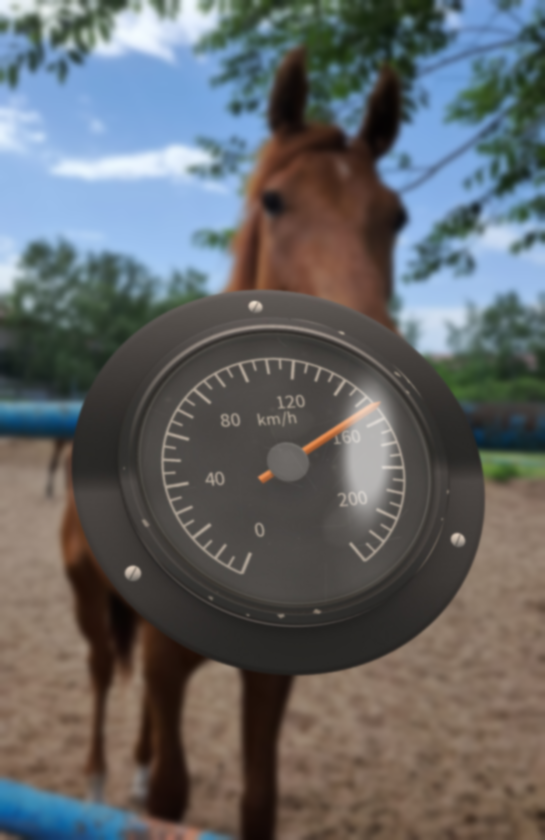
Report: 155 km/h
